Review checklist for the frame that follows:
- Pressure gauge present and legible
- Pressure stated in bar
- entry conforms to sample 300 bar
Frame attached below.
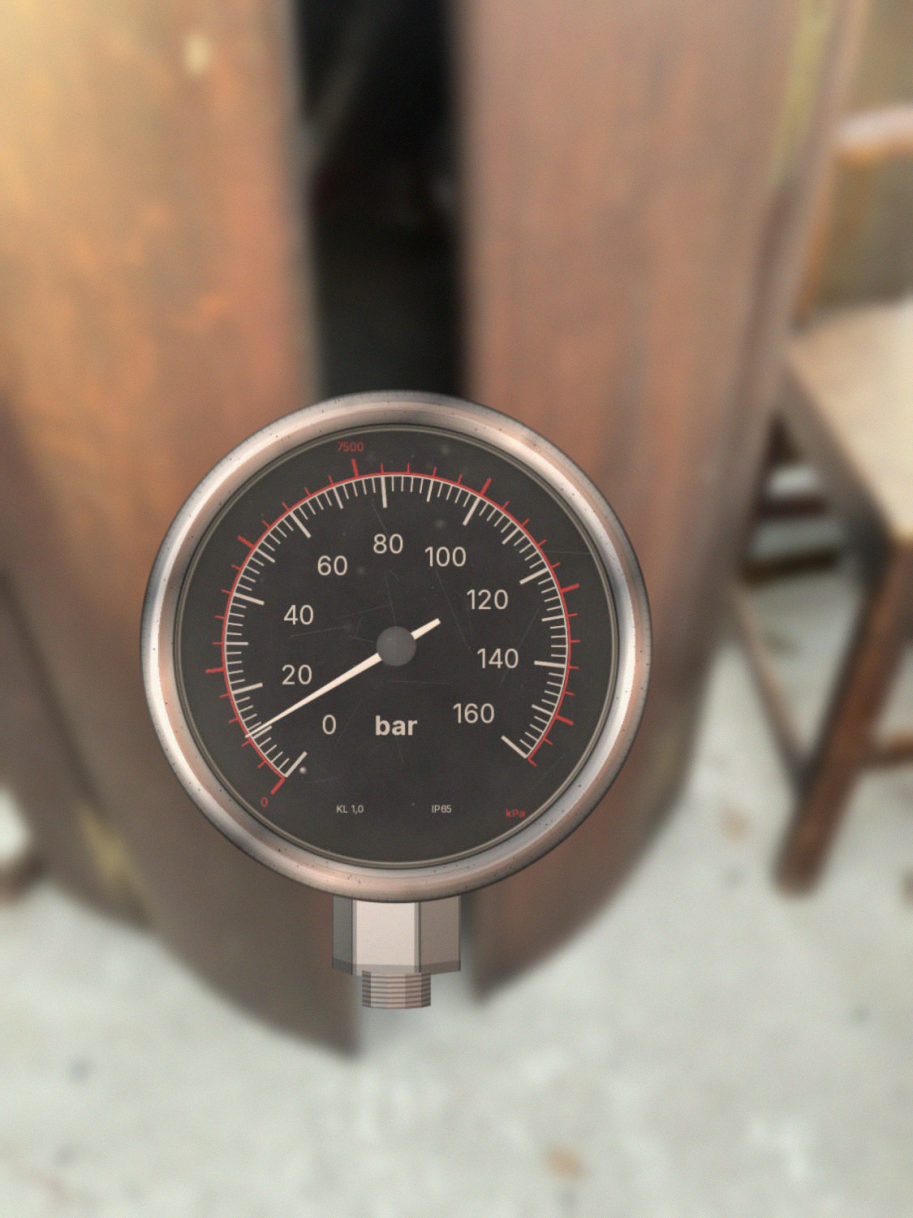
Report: 11 bar
